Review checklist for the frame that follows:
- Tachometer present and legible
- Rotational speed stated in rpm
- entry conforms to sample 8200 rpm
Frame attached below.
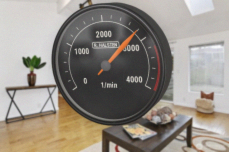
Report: 2800 rpm
